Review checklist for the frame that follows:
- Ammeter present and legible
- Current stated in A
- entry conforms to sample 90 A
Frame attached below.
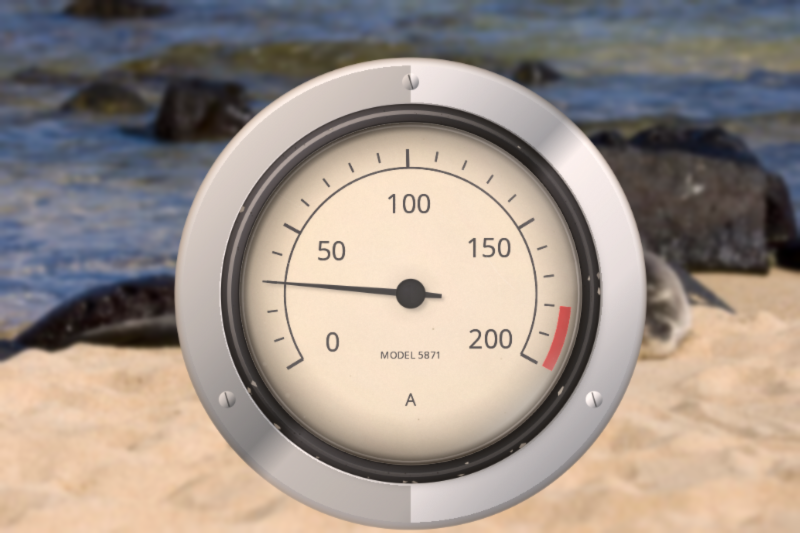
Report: 30 A
